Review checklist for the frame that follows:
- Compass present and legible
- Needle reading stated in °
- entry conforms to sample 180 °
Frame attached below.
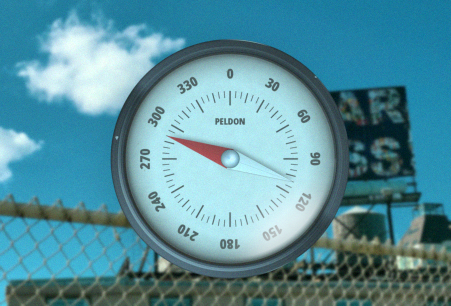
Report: 290 °
